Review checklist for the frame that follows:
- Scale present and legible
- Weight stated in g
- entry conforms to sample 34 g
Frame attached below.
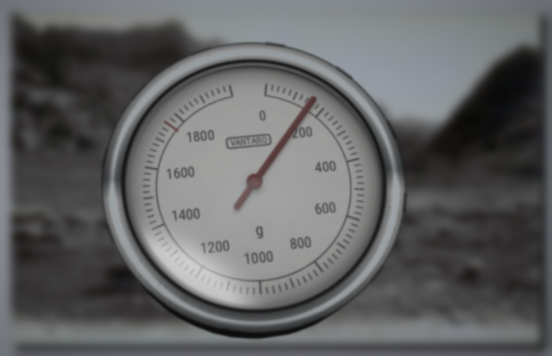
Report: 160 g
